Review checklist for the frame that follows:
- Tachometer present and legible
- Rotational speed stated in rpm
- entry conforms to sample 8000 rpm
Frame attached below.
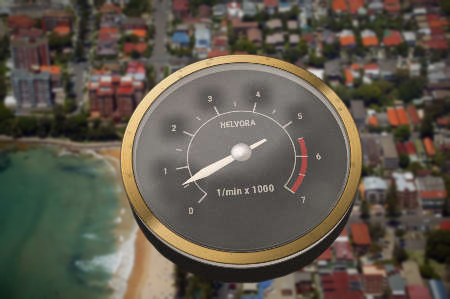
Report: 500 rpm
